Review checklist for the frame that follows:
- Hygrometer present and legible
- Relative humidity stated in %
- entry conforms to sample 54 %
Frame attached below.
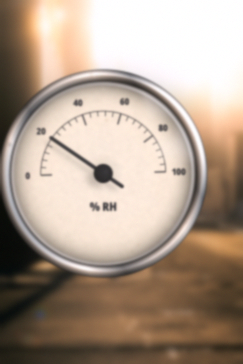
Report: 20 %
